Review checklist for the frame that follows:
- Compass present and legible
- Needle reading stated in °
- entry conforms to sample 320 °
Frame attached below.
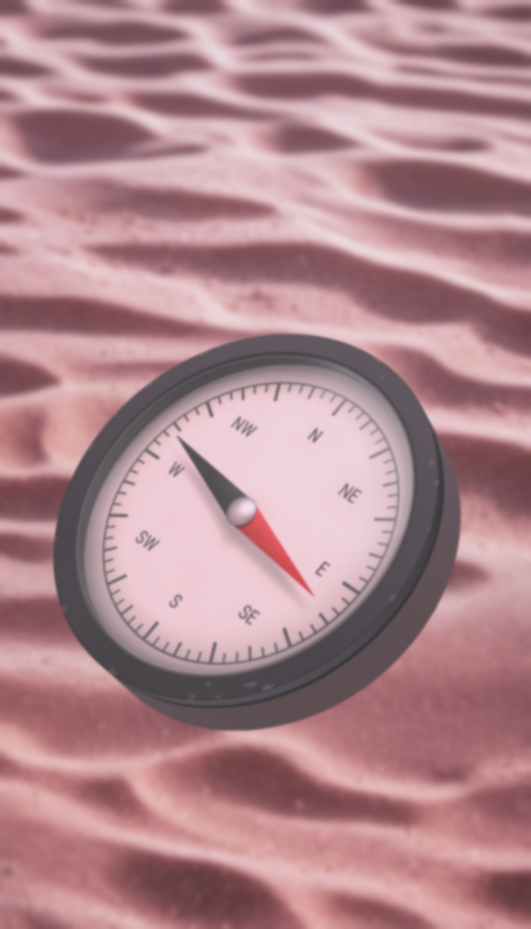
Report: 102.5 °
